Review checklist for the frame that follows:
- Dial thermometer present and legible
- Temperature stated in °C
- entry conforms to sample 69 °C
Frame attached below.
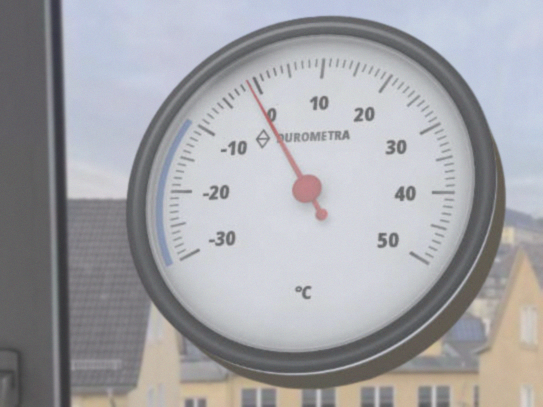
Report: -1 °C
